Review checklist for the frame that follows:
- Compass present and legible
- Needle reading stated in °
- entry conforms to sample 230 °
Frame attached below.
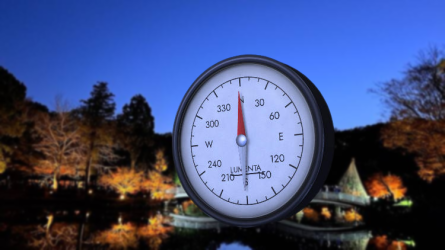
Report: 0 °
